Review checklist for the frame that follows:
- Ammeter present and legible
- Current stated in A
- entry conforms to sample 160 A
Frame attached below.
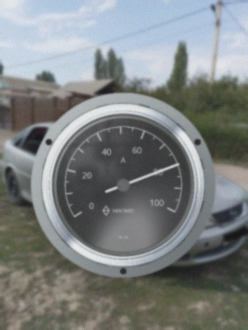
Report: 80 A
